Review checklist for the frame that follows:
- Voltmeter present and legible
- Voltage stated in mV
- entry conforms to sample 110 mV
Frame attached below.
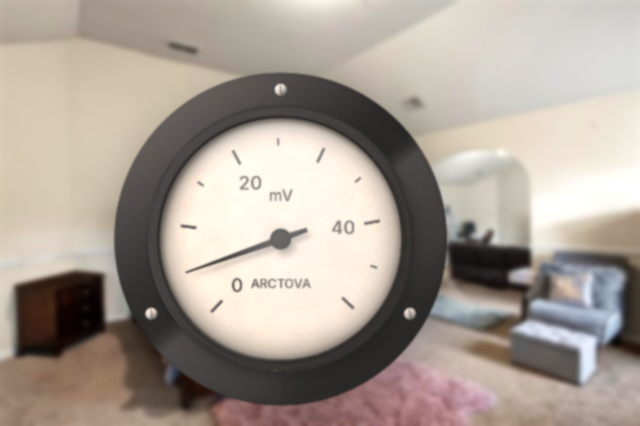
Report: 5 mV
